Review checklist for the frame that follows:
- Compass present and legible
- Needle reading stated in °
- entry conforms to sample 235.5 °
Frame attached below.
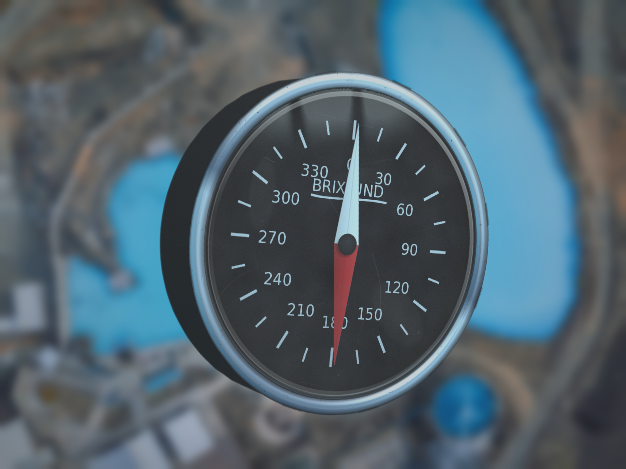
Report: 180 °
